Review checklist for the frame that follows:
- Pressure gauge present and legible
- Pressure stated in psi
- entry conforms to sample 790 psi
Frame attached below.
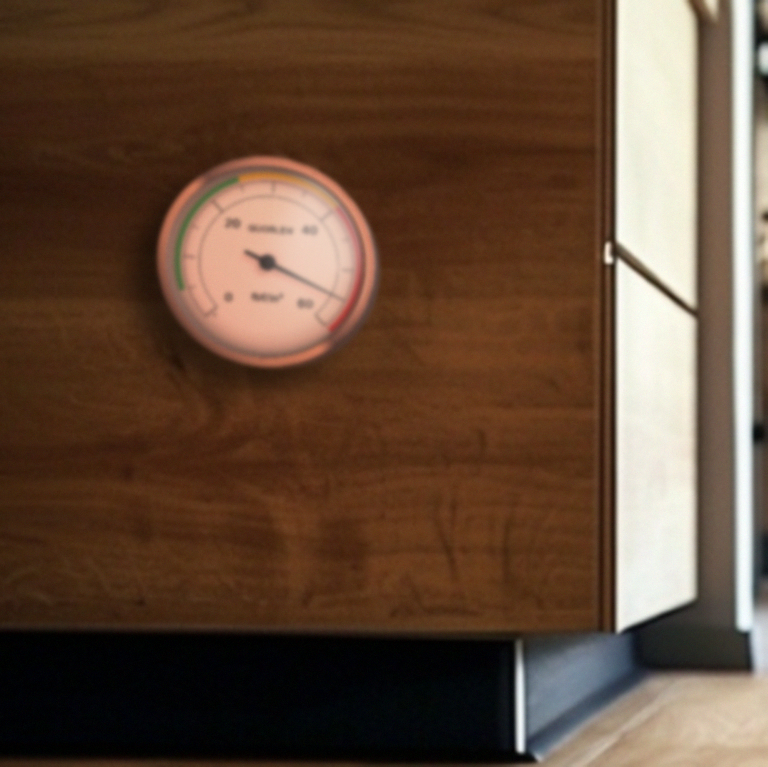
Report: 55 psi
